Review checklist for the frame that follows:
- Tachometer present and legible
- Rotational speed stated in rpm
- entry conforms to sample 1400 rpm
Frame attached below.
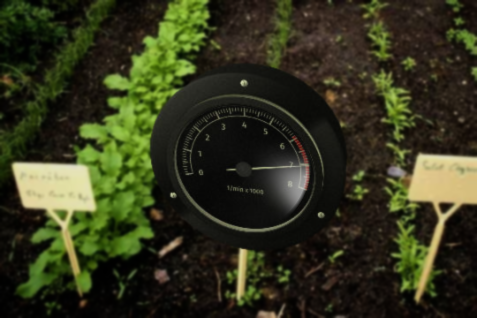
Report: 7000 rpm
